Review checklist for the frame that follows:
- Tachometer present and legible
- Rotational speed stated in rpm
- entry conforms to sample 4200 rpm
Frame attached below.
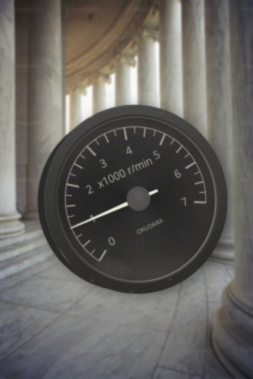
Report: 1000 rpm
